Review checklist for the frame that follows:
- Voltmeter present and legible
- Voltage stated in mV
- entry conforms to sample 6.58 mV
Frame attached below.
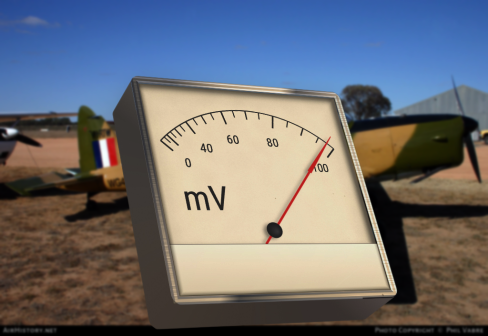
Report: 97.5 mV
